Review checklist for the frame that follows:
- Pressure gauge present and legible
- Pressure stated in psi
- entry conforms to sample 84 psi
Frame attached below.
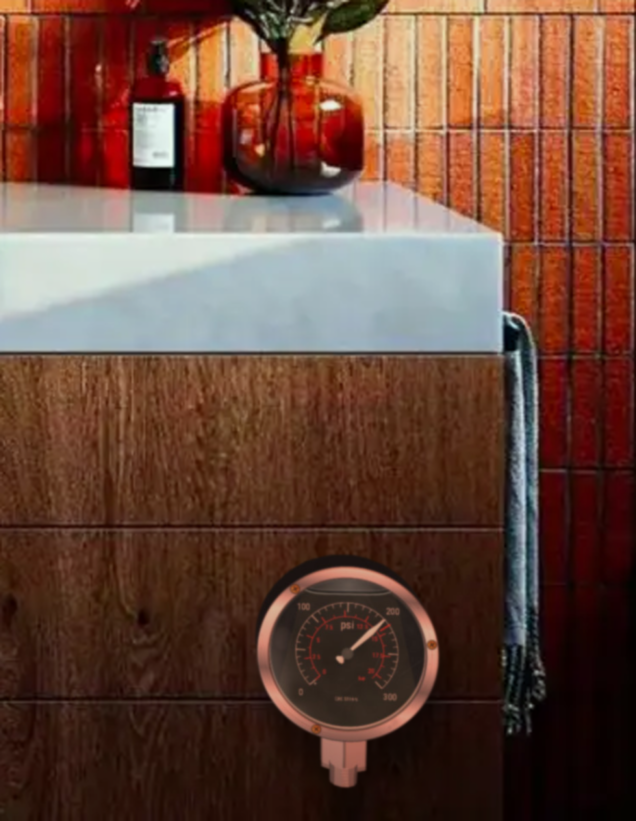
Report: 200 psi
